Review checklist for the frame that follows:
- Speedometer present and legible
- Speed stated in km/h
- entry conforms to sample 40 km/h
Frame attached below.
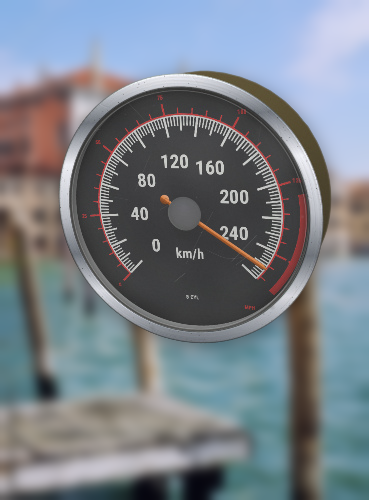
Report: 250 km/h
